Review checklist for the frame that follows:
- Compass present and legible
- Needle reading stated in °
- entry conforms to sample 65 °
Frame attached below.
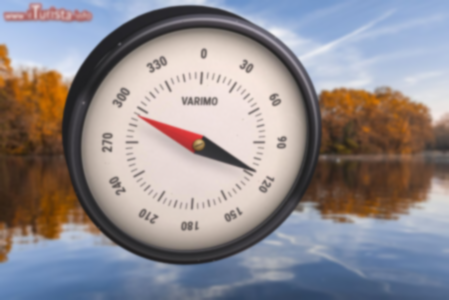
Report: 295 °
